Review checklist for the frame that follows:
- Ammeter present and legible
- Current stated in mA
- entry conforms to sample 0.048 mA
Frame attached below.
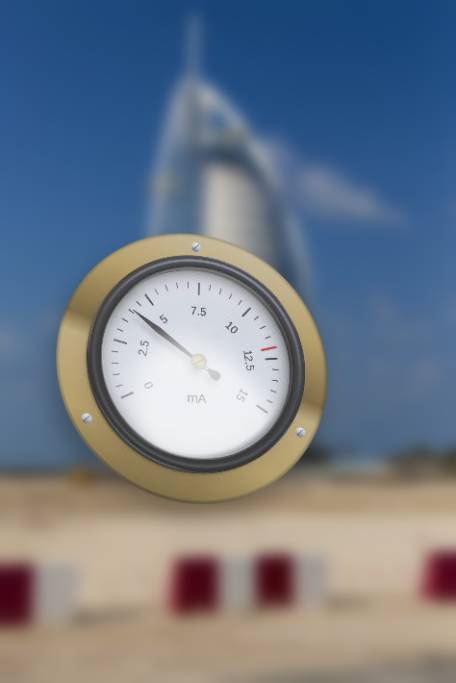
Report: 4 mA
